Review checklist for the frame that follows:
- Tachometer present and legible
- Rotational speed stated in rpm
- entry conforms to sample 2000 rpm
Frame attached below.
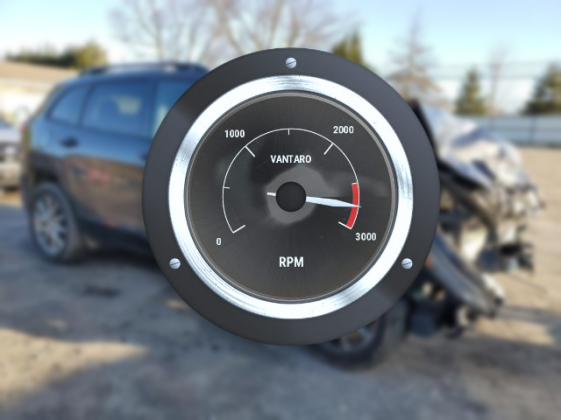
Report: 2750 rpm
